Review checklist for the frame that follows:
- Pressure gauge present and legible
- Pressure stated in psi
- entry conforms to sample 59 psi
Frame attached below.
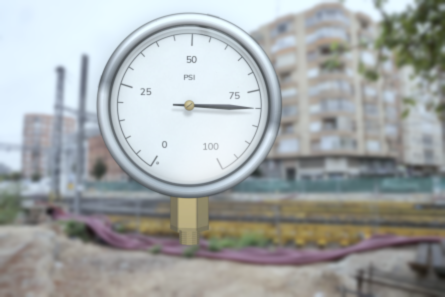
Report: 80 psi
